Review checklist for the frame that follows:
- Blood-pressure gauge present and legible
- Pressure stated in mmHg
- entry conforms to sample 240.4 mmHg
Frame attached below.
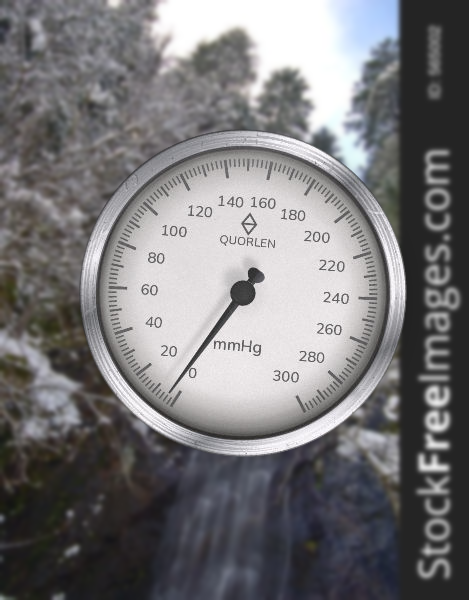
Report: 4 mmHg
